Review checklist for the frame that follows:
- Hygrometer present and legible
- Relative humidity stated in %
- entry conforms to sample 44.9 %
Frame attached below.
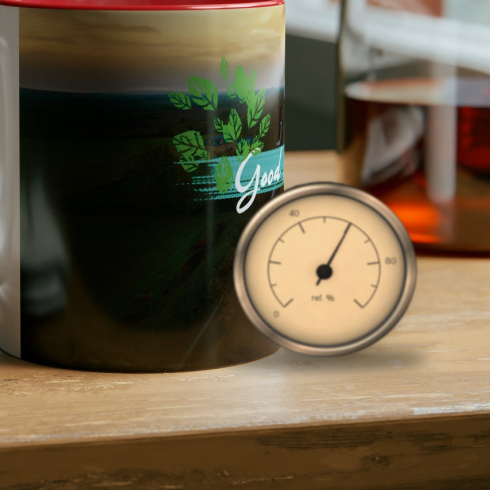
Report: 60 %
